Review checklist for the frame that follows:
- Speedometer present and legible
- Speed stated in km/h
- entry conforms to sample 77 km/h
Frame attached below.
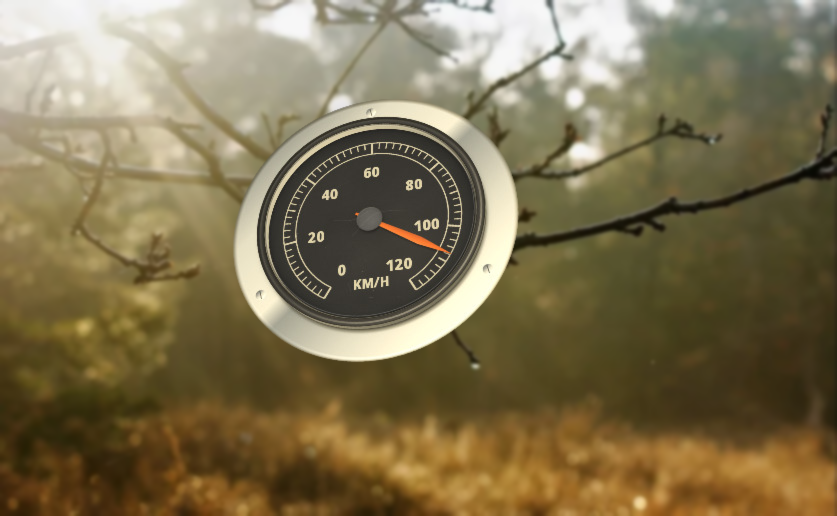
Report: 108 km/h
